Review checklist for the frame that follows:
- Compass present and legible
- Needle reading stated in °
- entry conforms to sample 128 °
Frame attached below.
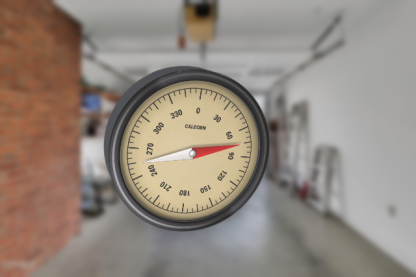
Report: 75 °
